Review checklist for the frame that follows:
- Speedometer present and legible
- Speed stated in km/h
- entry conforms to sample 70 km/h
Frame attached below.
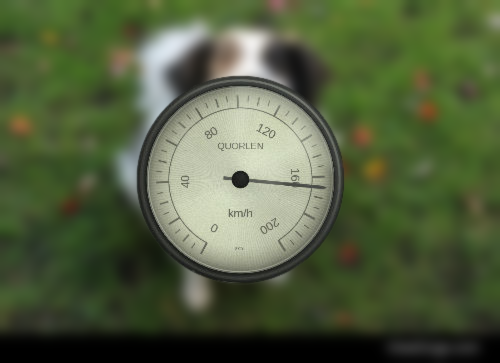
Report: 165 km/h
